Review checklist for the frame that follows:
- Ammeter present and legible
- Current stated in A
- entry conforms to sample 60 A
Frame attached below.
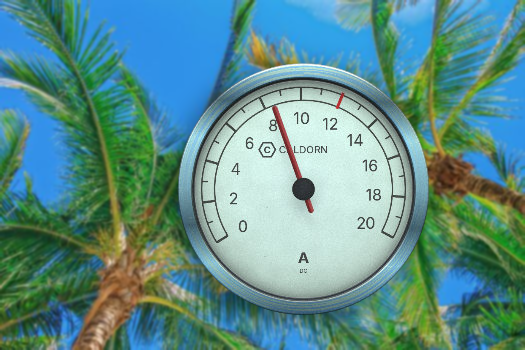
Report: 8.5 A
